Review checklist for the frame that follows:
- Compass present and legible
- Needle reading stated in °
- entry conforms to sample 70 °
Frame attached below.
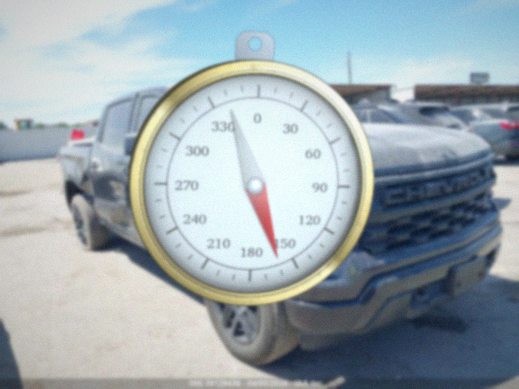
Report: 160 °
